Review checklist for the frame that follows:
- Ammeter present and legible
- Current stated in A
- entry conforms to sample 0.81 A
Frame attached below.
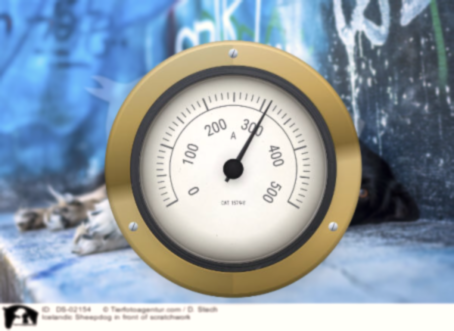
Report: 310 A
